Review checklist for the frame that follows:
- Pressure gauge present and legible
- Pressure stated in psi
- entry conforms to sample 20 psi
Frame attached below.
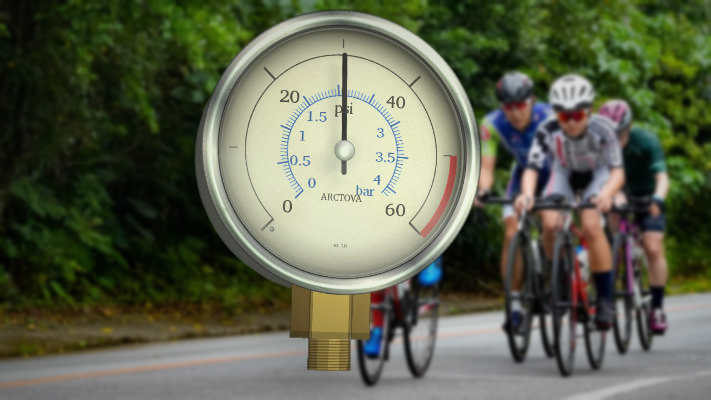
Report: 30 psi
